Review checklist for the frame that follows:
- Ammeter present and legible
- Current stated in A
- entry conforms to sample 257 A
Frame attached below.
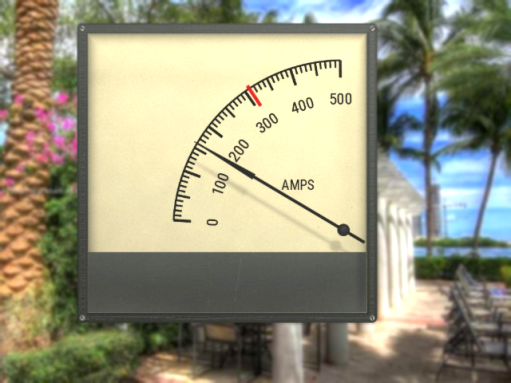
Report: 160 A
